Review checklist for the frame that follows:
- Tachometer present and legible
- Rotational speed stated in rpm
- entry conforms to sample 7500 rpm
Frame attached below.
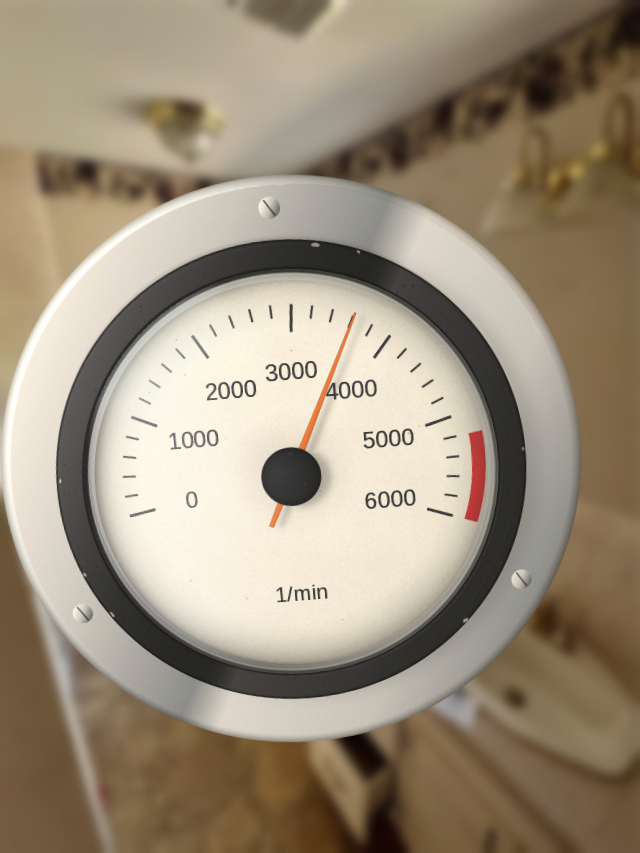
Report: 3600 rpm
